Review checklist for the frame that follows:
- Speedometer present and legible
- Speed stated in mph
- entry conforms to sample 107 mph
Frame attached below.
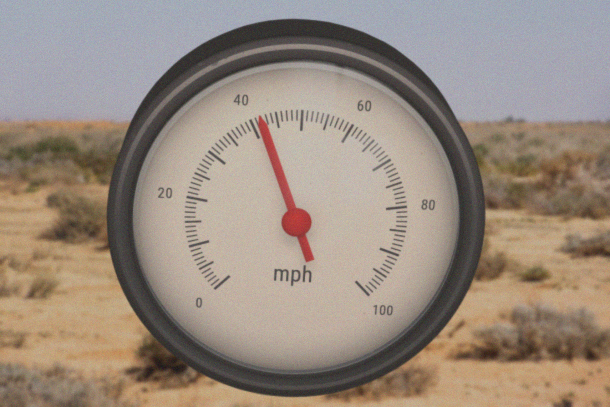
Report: 42 mph
